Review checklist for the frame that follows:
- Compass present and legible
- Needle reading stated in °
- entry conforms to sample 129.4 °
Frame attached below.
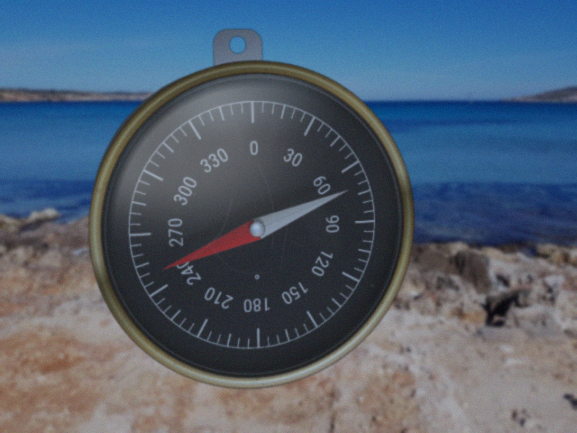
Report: 250 °
